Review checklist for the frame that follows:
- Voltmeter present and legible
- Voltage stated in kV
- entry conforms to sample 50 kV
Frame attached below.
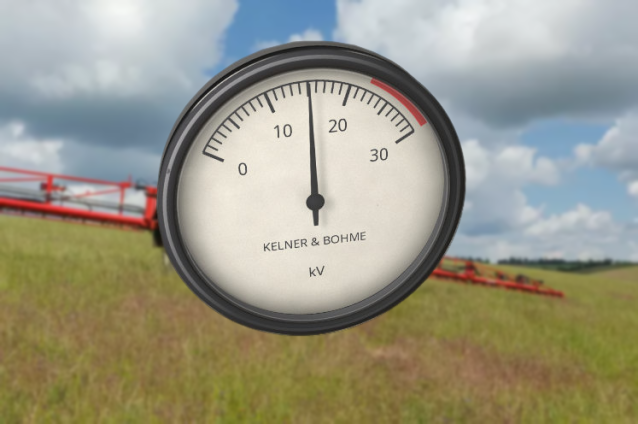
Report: 15 kV
